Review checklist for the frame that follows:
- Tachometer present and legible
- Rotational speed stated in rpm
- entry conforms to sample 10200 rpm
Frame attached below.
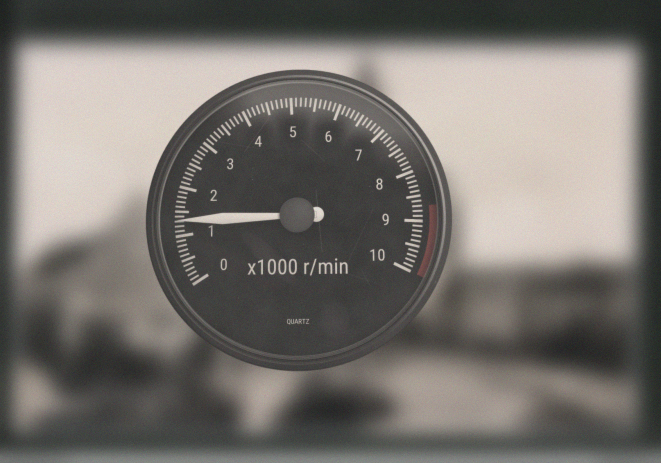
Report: 1300 rpm
